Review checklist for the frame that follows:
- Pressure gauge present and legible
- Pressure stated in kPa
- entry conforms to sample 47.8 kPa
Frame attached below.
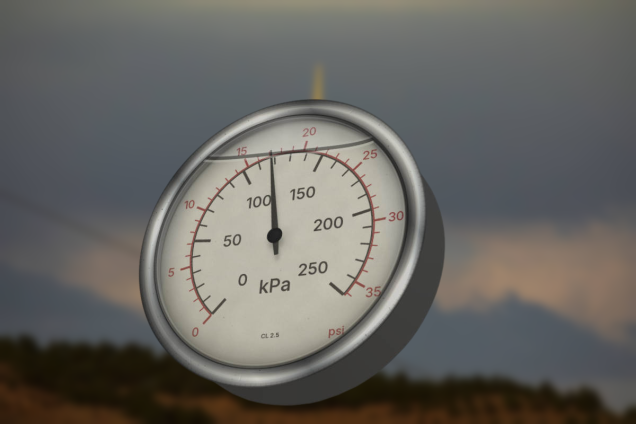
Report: 120 kPa
